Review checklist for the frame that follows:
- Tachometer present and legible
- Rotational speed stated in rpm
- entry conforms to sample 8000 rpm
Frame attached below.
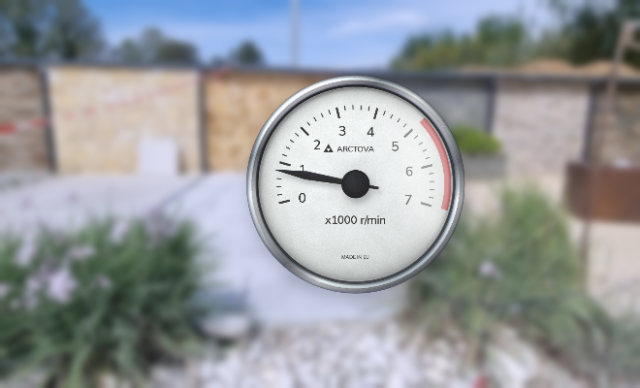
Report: 800 rpm
